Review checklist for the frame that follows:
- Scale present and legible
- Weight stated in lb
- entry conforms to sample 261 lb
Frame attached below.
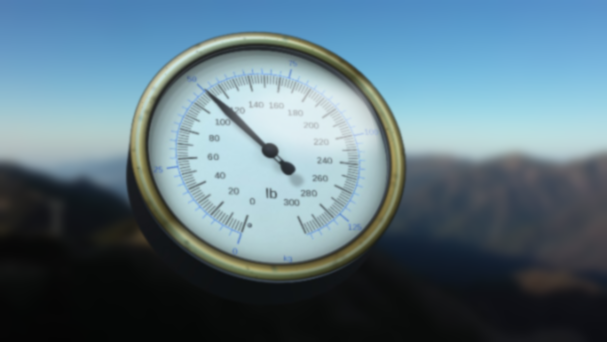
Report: 110 lb
